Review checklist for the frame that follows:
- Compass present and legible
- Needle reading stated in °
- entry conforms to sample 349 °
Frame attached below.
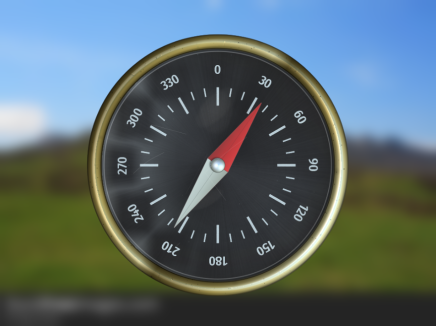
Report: 35 °
